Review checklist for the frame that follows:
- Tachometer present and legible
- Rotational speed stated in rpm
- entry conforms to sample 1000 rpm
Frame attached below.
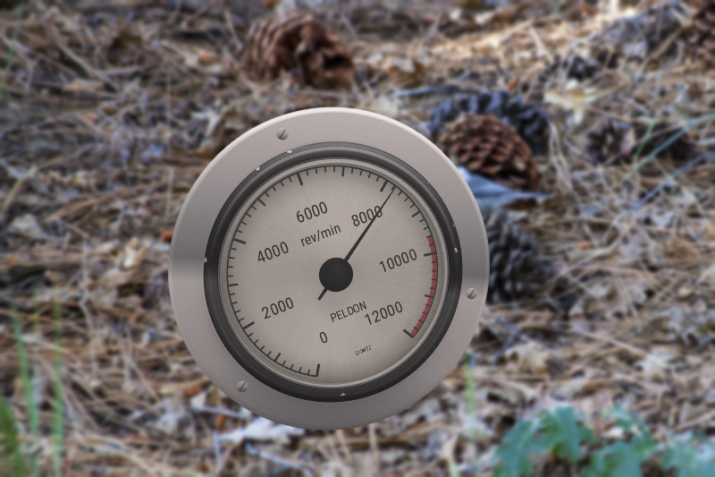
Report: 8200 rpm
